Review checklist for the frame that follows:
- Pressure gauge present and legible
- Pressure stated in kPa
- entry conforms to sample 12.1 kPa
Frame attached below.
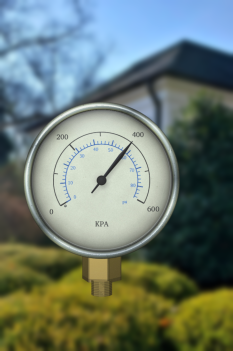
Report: 400 kPa
